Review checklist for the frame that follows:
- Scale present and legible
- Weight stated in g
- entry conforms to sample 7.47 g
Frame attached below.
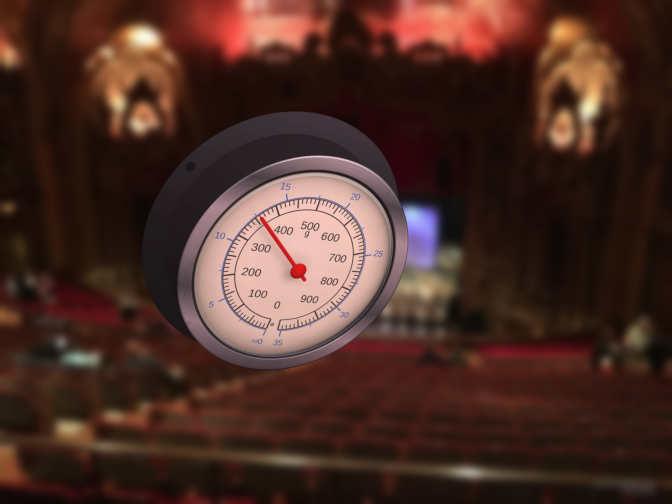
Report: 360 g
